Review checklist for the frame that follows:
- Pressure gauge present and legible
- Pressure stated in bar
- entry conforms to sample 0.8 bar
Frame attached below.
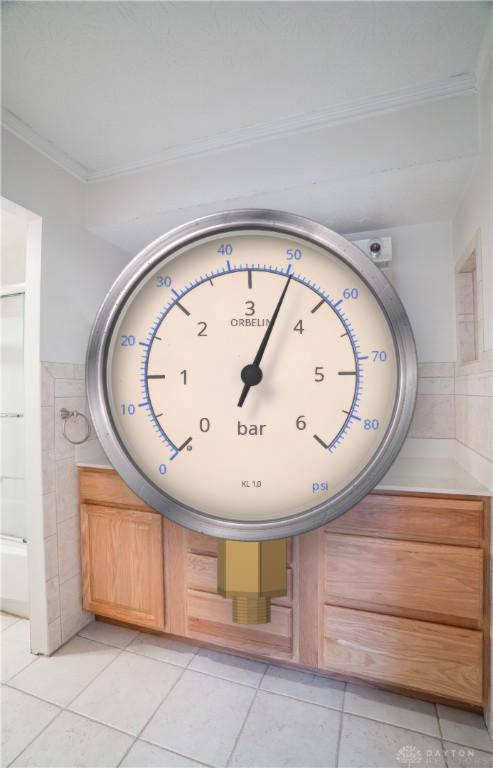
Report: 3.5 bar
